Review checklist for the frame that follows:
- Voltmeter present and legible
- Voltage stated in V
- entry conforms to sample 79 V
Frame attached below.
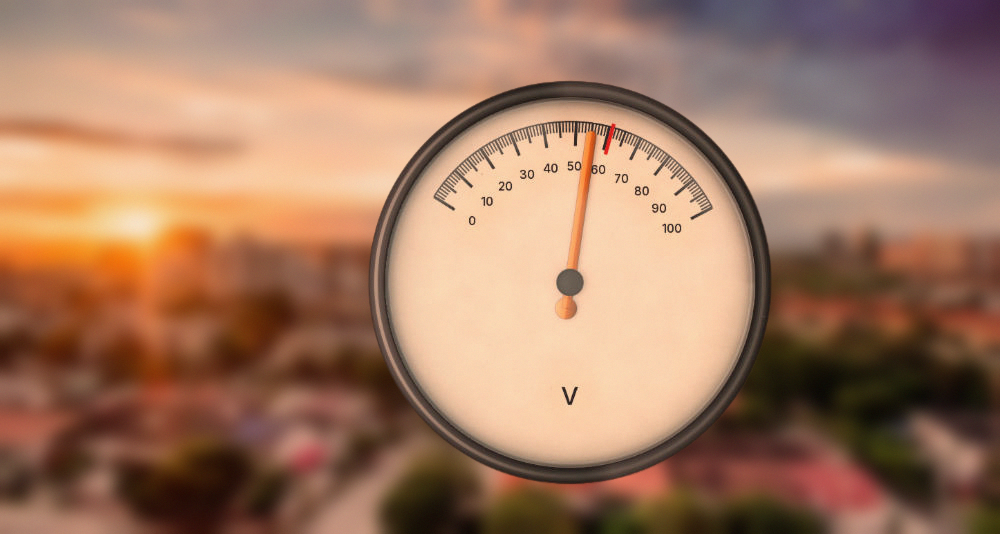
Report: 55 V
